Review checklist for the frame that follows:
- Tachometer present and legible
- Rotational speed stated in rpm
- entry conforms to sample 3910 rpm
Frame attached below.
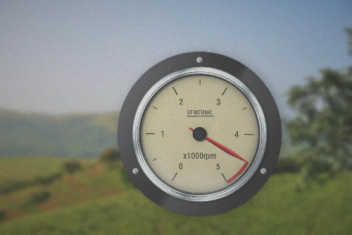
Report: 4500 rpm
